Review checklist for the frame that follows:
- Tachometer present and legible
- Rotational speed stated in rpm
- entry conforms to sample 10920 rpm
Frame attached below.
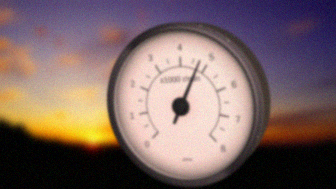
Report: 4750 rpm
